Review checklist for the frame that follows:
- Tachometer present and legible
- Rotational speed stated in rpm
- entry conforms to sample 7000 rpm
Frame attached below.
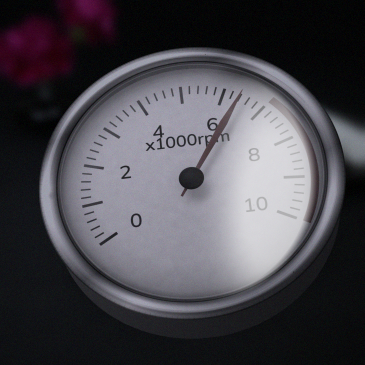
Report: 6400 rpm
